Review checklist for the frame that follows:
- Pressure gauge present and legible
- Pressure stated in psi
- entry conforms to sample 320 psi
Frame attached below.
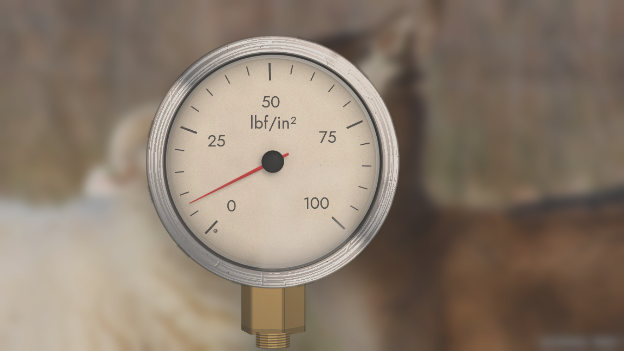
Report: 7.5 psi
